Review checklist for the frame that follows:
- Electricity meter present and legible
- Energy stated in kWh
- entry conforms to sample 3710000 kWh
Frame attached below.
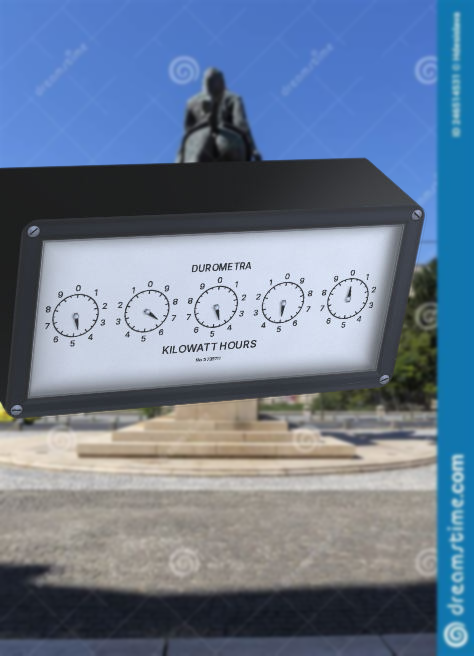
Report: 46450 kWh
